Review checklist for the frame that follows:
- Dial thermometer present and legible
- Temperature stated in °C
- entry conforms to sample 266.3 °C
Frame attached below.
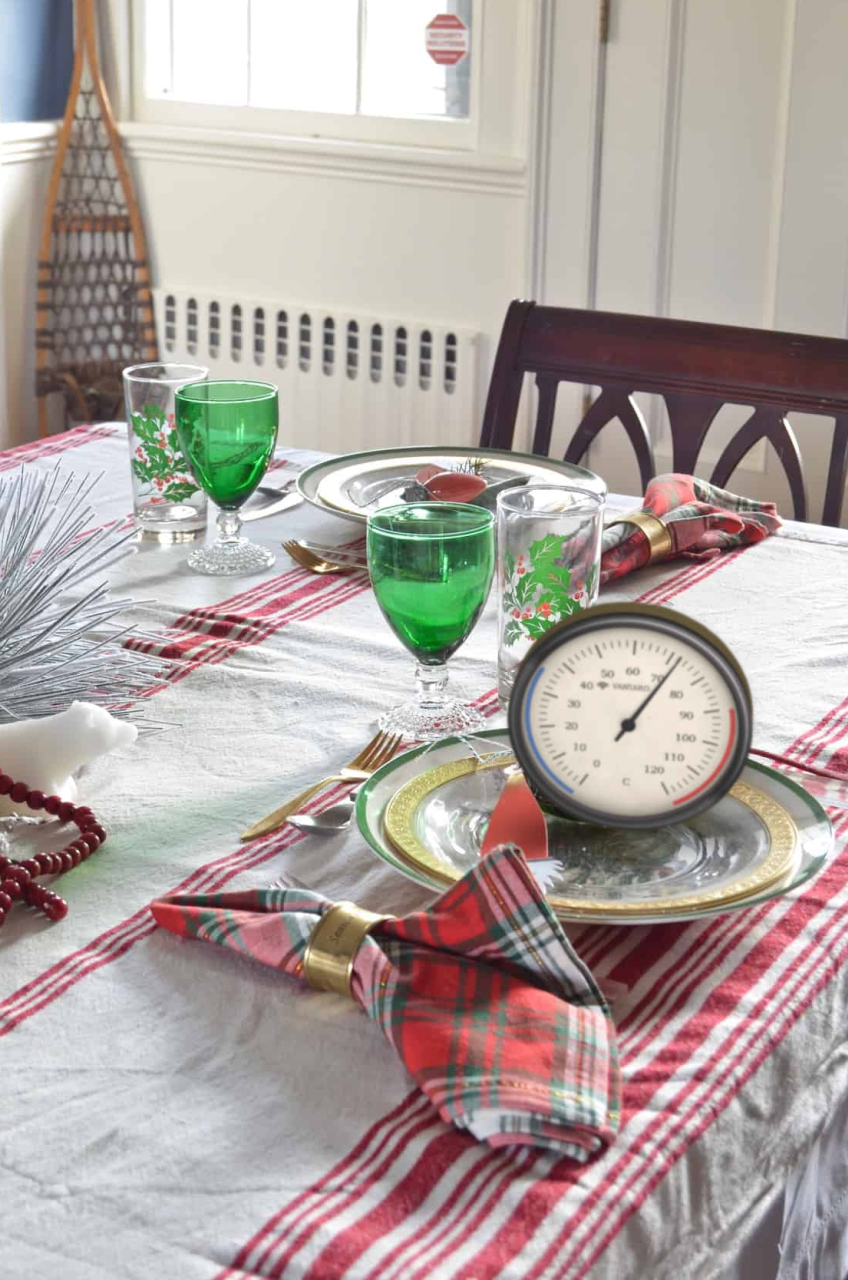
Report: 72 °C
